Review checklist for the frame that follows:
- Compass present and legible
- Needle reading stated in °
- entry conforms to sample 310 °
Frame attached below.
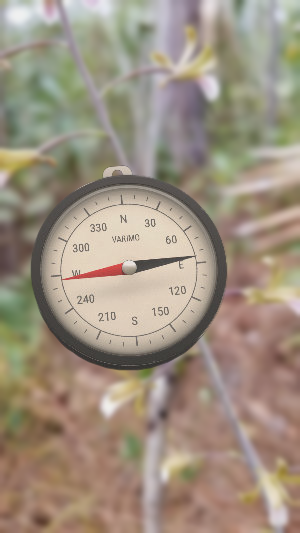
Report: 265 °
